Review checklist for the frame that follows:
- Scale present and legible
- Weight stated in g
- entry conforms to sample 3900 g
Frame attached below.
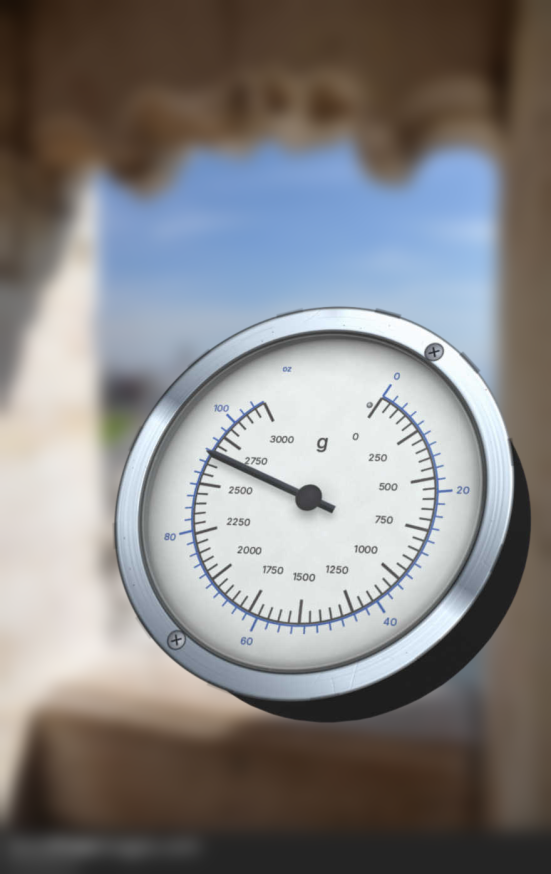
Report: 2650 g
